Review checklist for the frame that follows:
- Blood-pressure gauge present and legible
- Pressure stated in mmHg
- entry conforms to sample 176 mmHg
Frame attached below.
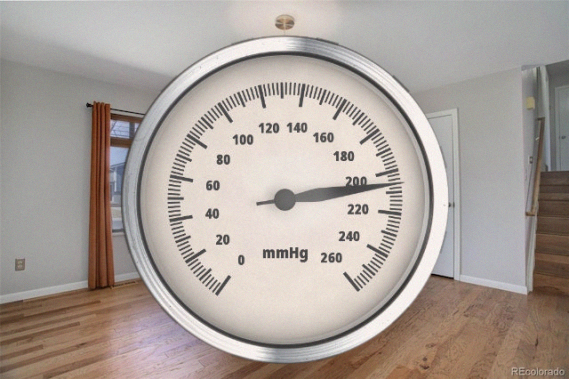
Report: 206 mmHg
